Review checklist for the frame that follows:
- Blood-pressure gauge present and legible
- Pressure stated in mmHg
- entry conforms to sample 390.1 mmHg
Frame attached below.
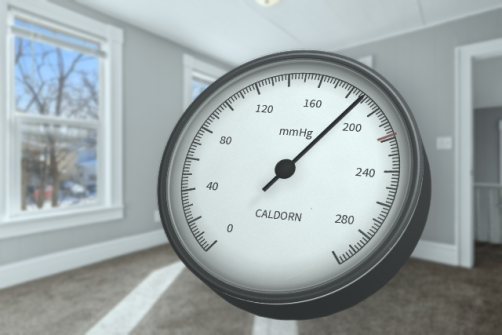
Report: 190 mmHg
